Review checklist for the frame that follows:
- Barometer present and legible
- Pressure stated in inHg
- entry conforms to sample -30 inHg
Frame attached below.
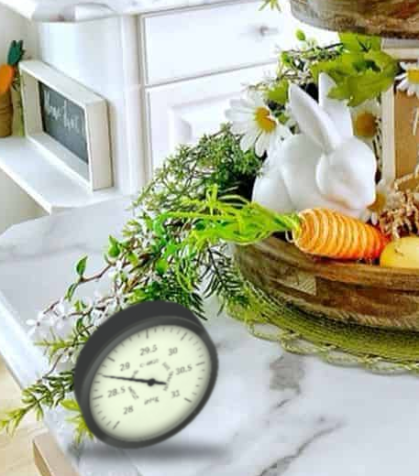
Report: 28.8 inHg
